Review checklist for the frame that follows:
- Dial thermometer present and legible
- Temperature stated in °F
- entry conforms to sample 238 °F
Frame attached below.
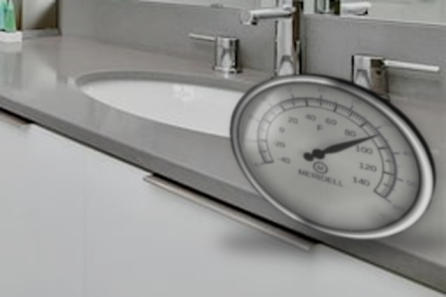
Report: 90 °F
